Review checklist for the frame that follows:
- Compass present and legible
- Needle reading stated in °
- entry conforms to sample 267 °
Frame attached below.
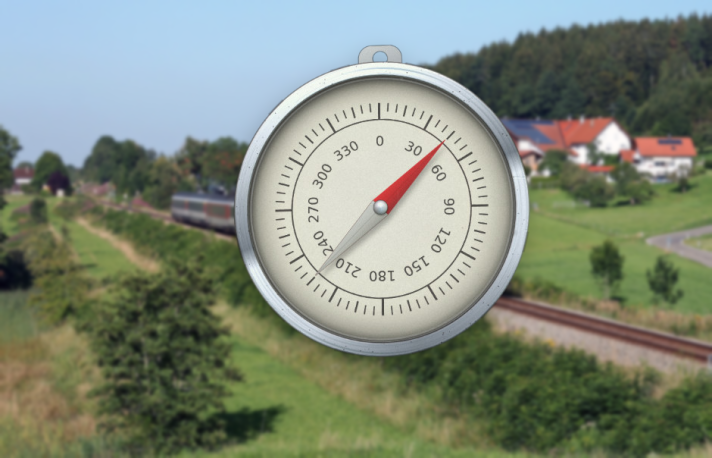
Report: 45 °
